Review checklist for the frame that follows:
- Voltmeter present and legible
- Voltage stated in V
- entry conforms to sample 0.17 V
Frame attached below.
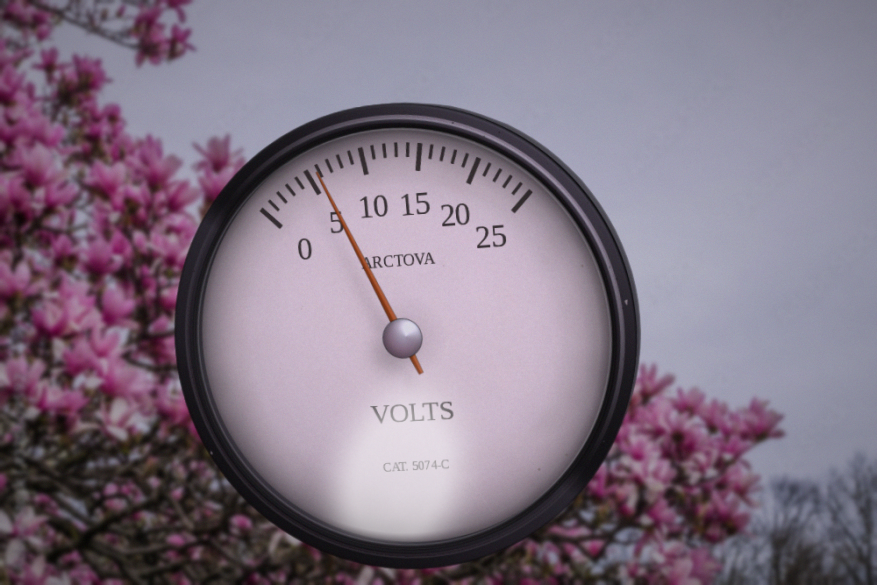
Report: 6 V
